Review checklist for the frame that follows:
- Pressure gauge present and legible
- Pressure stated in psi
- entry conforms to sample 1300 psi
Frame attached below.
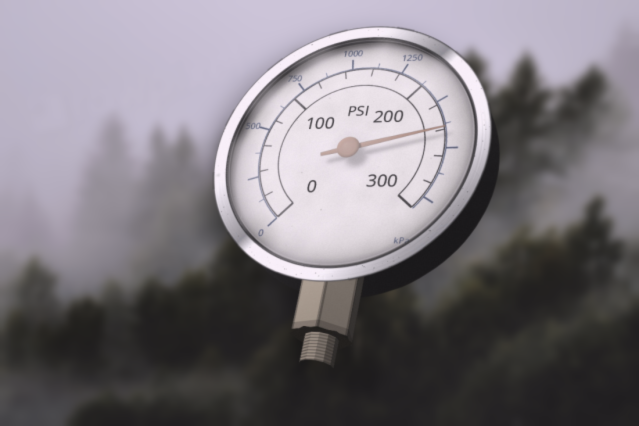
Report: 240 psi
